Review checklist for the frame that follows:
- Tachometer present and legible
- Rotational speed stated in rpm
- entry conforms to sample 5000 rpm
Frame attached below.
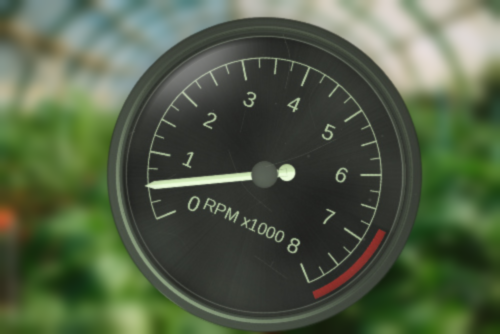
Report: 500 rpm
